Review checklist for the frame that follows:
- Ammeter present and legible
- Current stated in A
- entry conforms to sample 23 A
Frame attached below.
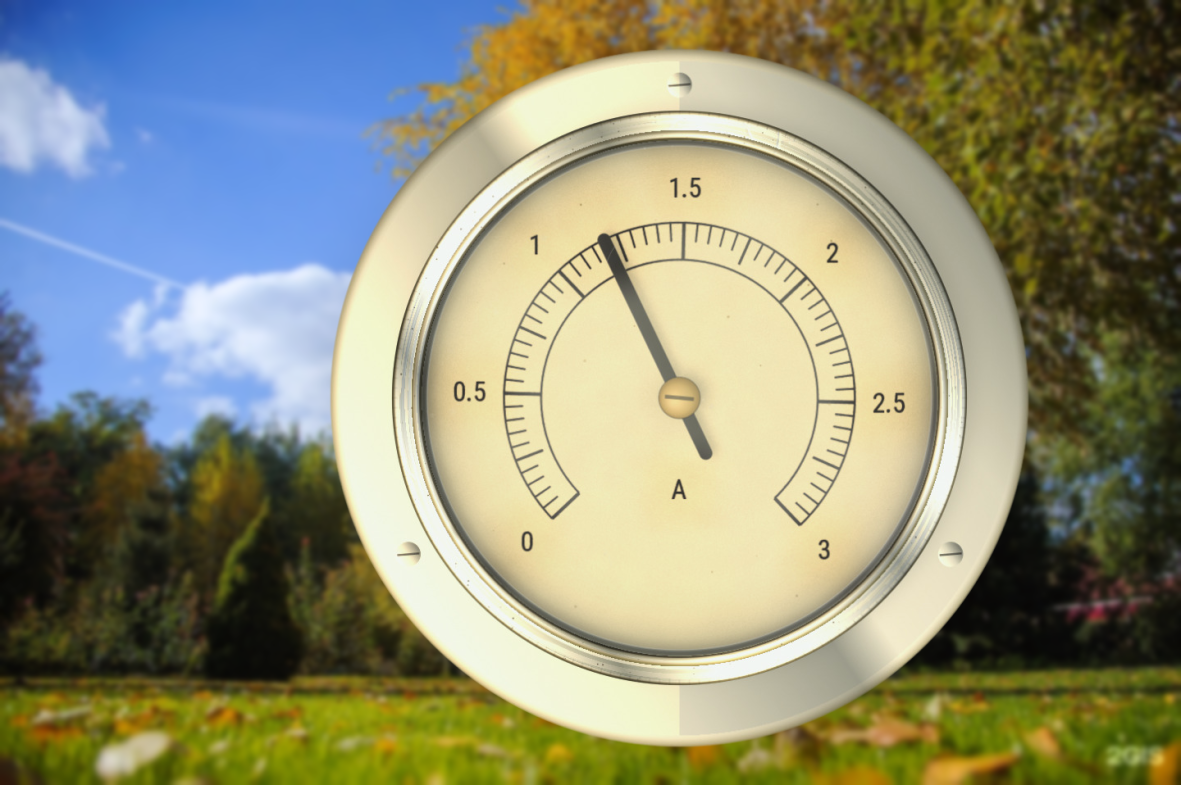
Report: 1.2 A
